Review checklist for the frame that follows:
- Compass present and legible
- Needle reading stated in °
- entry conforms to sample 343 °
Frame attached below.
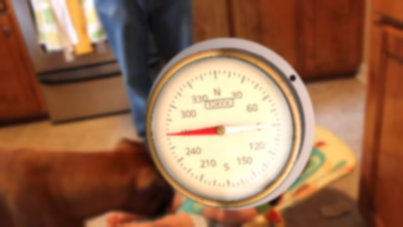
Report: 270 °
